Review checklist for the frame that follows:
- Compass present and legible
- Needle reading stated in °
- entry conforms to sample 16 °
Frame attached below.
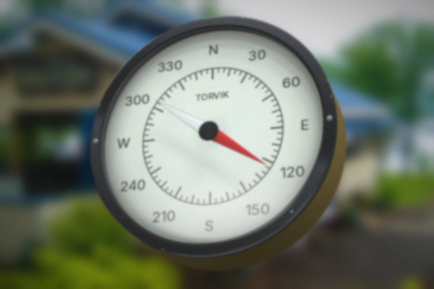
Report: 125 °
